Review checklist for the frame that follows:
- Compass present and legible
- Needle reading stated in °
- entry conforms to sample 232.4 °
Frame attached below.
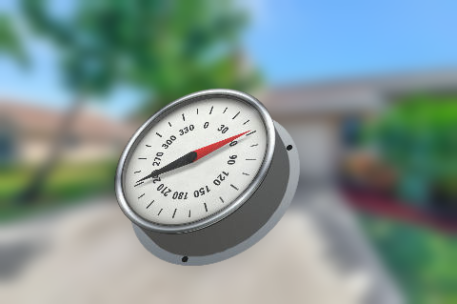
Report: 60 °
